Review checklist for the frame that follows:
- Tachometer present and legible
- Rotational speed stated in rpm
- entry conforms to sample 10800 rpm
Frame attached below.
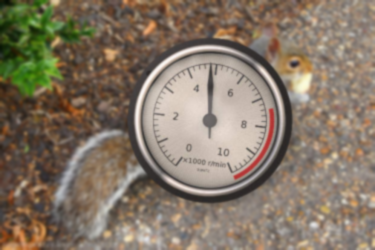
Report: 4800 rpm
